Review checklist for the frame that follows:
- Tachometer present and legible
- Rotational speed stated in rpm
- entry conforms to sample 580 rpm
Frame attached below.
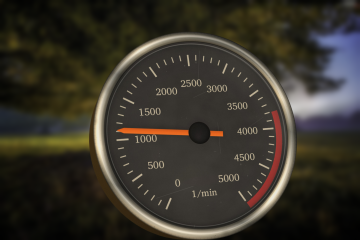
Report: 1100 rpm
